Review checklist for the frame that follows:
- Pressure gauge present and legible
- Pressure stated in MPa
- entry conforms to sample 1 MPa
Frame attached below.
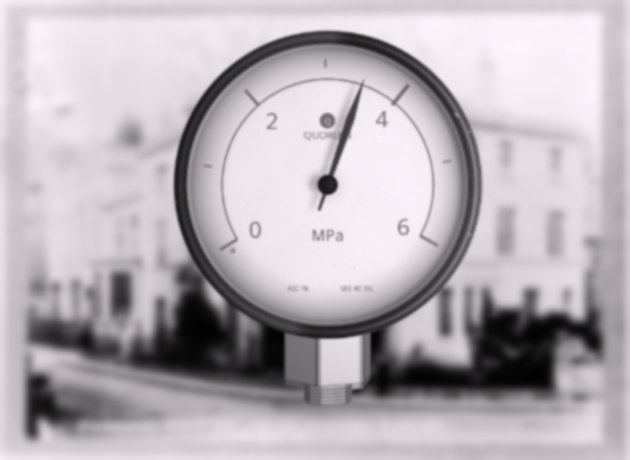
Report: 3.5 MPa
